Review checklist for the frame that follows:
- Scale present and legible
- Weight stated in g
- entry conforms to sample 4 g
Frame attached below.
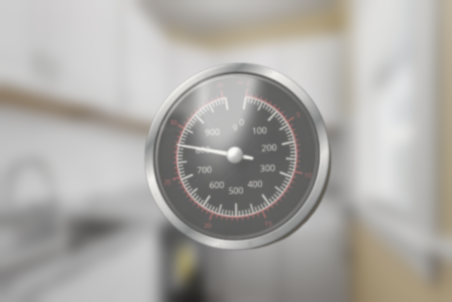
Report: 800 g
